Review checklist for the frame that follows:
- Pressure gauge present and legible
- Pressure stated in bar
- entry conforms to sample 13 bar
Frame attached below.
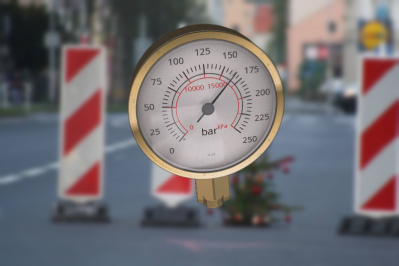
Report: 165 bar
